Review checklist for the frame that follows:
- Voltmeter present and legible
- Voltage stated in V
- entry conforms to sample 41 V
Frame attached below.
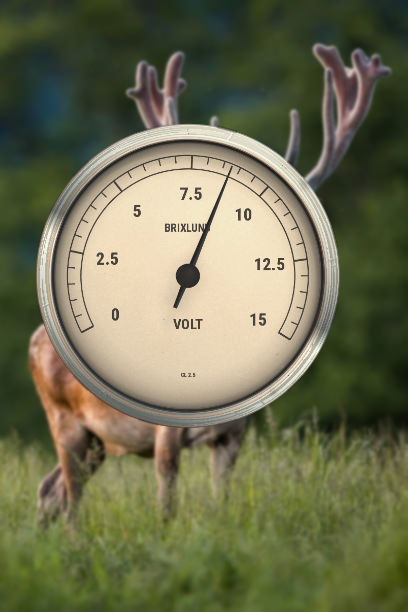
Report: 8.75 V
